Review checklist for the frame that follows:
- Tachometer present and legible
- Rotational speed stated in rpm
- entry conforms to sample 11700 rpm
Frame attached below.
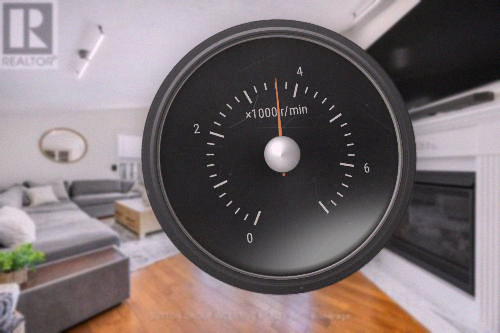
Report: 3600 rpm
